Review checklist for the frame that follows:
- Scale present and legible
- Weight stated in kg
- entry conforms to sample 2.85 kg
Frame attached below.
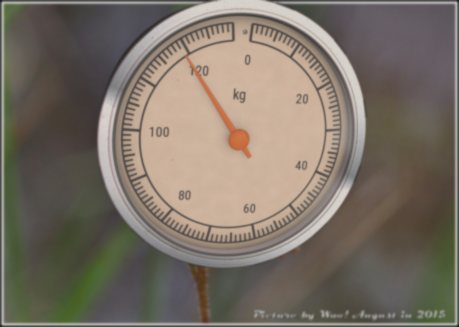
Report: 119 kg
